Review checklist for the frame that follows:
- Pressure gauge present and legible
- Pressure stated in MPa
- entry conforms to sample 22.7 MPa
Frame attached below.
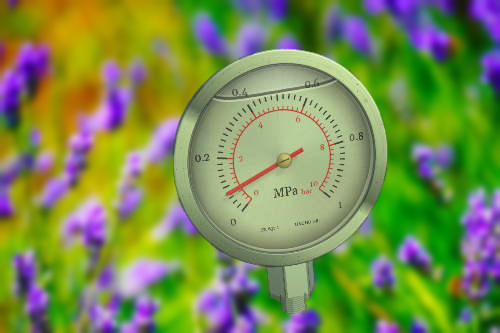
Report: 0.08 MPa
